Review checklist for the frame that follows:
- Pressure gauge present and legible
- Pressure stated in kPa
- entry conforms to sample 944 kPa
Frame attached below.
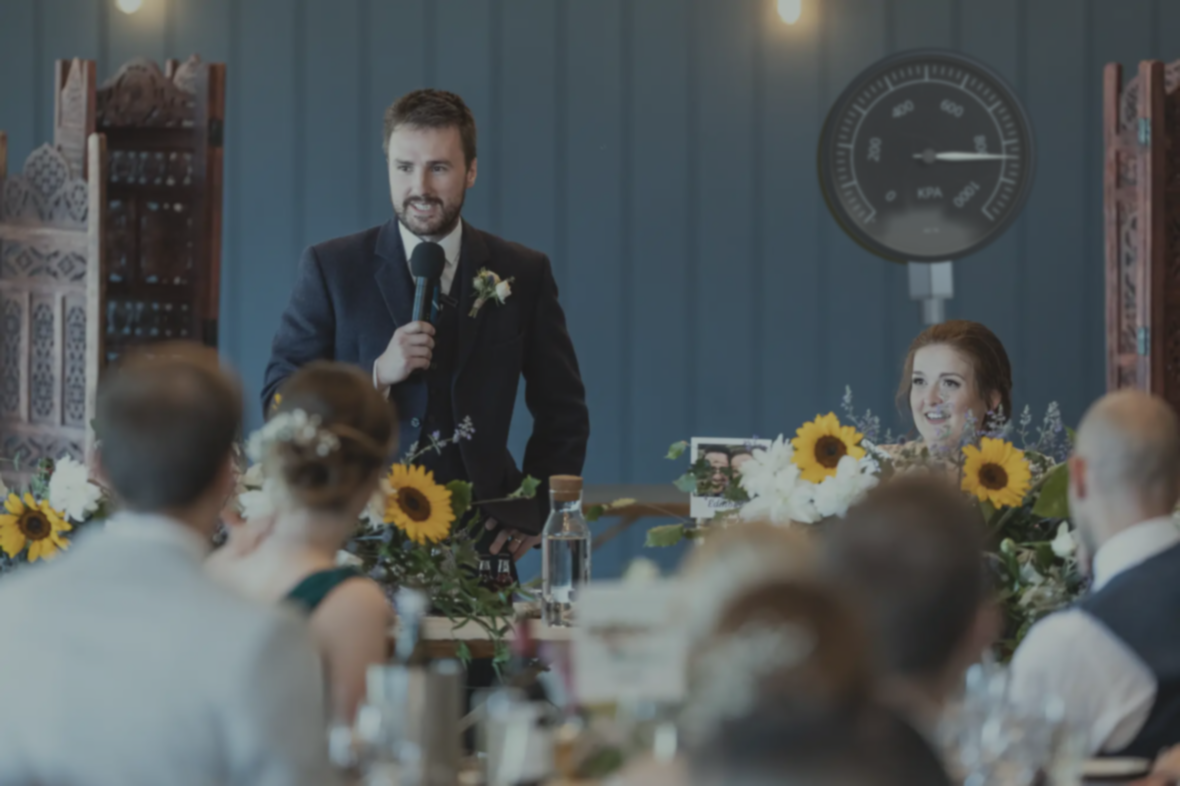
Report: 840 kPa
